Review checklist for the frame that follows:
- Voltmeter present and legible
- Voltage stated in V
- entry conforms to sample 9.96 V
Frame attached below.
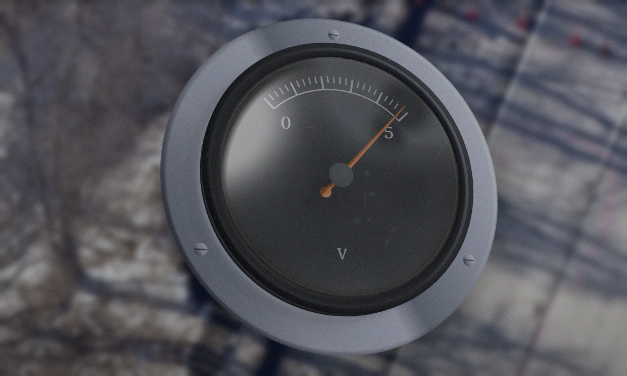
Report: 4.8 V
